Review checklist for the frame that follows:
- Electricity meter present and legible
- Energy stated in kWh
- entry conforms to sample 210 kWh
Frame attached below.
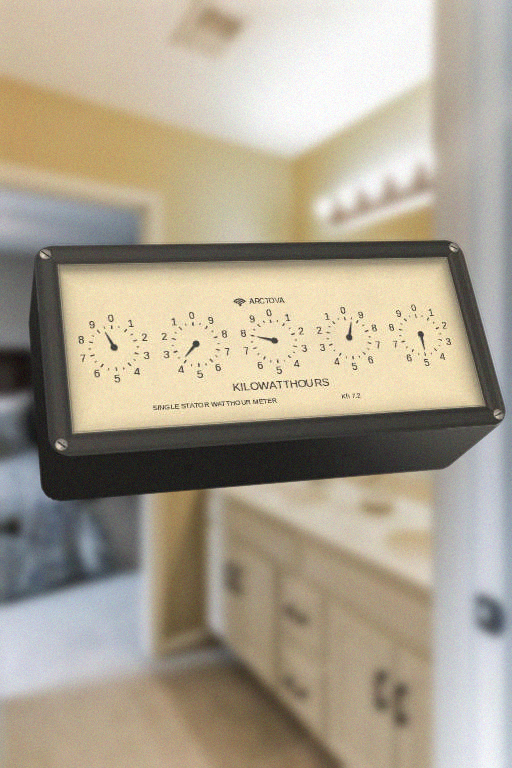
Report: 93795 kWh
